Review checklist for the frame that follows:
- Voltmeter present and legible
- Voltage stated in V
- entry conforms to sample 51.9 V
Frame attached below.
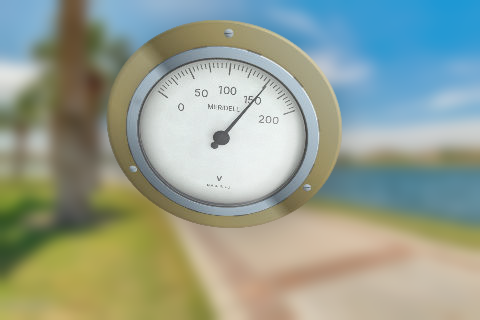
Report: 150 V
